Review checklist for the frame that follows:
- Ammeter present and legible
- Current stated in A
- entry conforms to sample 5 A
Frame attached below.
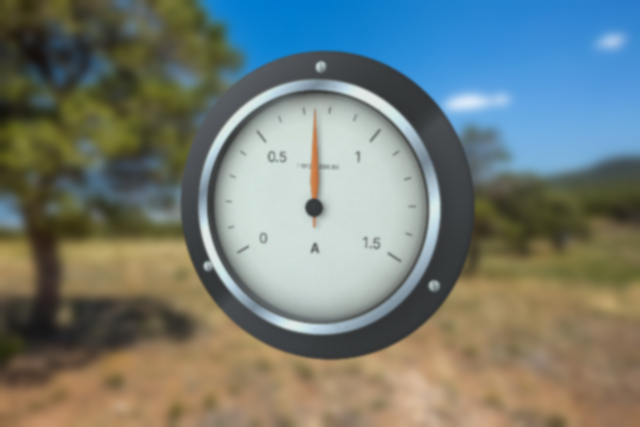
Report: 0.75 A
